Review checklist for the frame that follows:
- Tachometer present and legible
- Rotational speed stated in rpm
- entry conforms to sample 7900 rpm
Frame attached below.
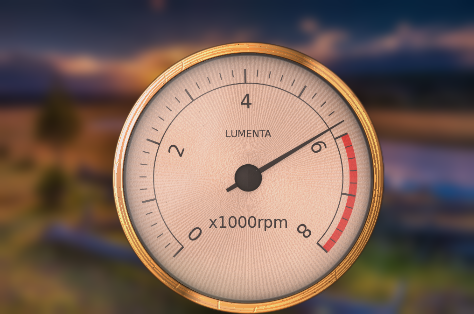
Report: 5800 rpm
